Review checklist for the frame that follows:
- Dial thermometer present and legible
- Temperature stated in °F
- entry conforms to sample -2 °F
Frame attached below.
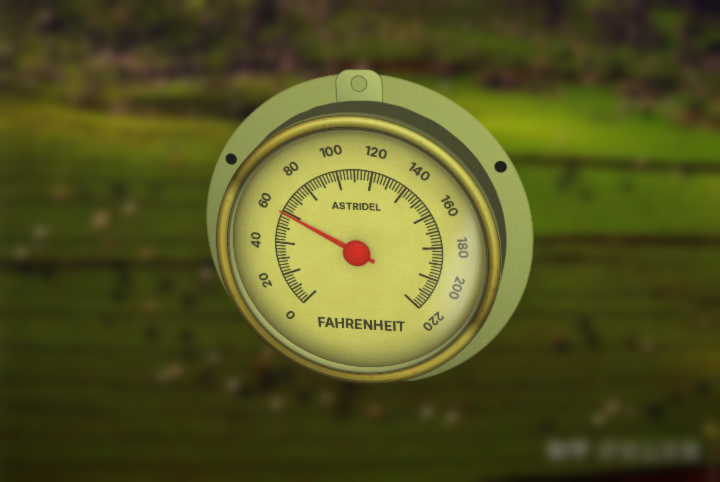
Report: 60 °F
